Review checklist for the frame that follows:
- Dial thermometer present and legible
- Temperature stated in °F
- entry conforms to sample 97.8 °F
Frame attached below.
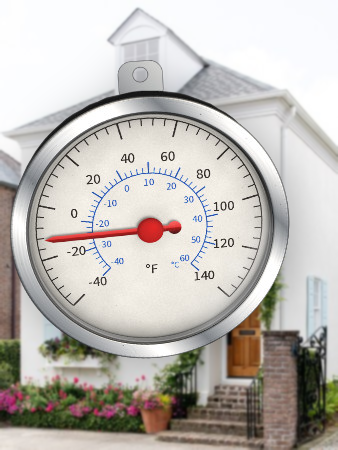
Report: -12 °F
